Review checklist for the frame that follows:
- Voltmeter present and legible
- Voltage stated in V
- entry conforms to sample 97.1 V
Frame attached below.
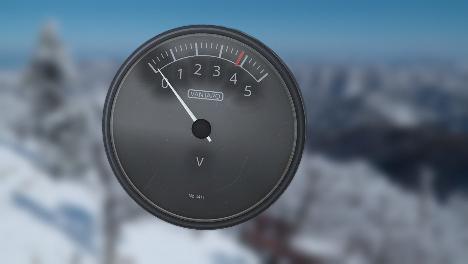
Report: 0.2 V
